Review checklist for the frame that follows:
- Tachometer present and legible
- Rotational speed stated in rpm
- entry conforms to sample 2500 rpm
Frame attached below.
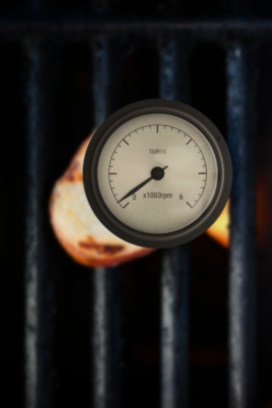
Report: 200 rpm
